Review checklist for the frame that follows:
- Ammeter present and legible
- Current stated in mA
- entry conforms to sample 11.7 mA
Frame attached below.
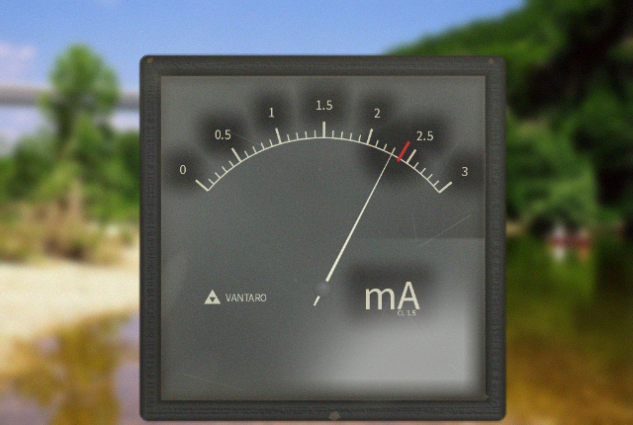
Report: 2.3 mA
